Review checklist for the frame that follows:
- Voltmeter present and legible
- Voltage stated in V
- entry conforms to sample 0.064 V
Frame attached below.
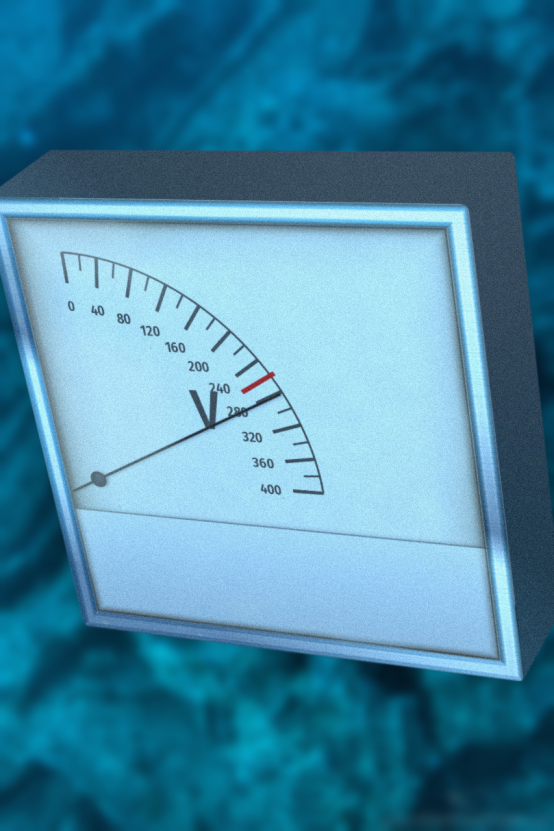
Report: 280 V
